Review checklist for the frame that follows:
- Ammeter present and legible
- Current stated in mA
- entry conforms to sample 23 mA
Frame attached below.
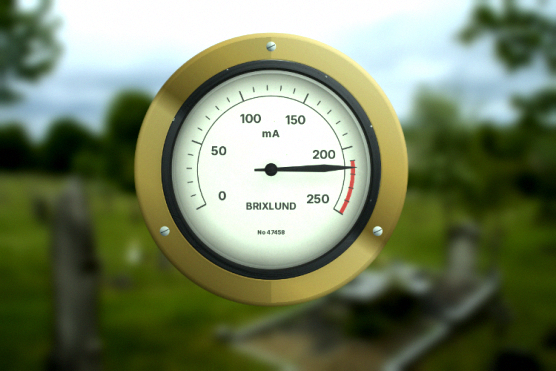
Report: 215 mA
